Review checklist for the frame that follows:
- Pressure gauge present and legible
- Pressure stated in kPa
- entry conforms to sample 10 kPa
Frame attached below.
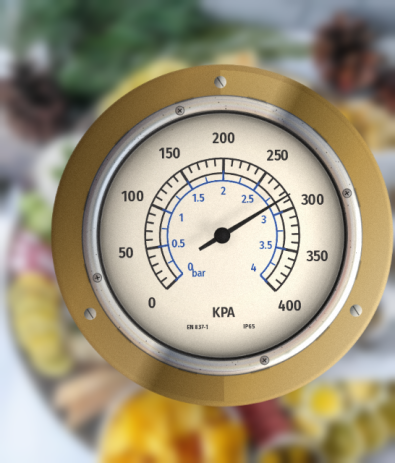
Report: 285 kPa
